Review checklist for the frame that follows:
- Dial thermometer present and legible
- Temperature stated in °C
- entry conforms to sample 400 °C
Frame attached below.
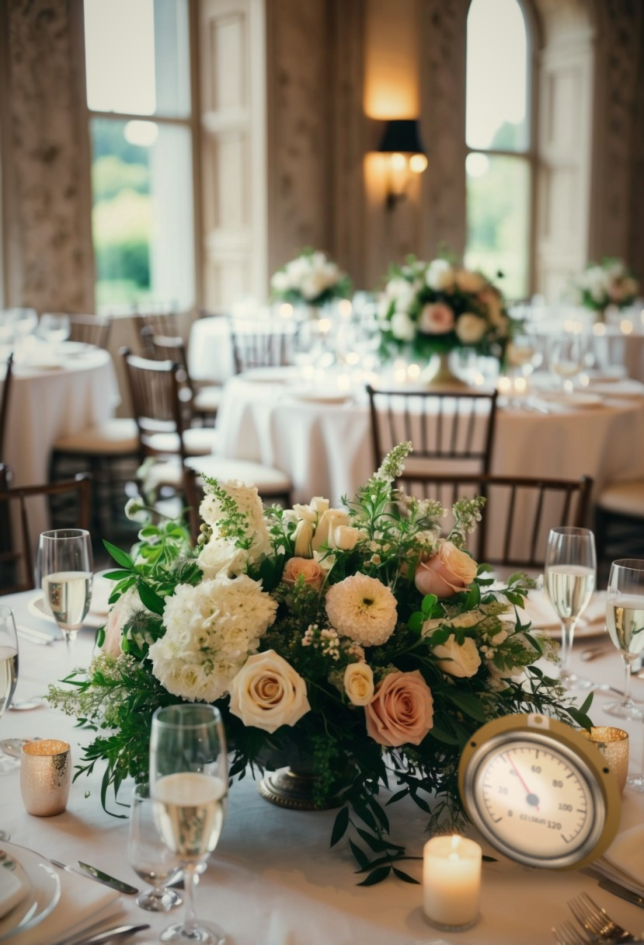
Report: 44 °C
